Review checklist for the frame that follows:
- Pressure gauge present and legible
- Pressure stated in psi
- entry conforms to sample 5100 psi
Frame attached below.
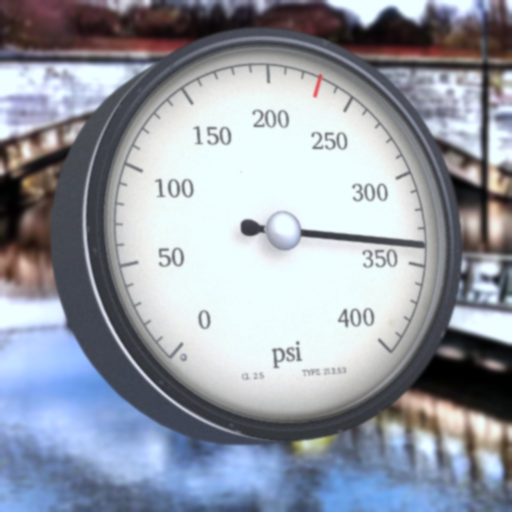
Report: 340 psi
